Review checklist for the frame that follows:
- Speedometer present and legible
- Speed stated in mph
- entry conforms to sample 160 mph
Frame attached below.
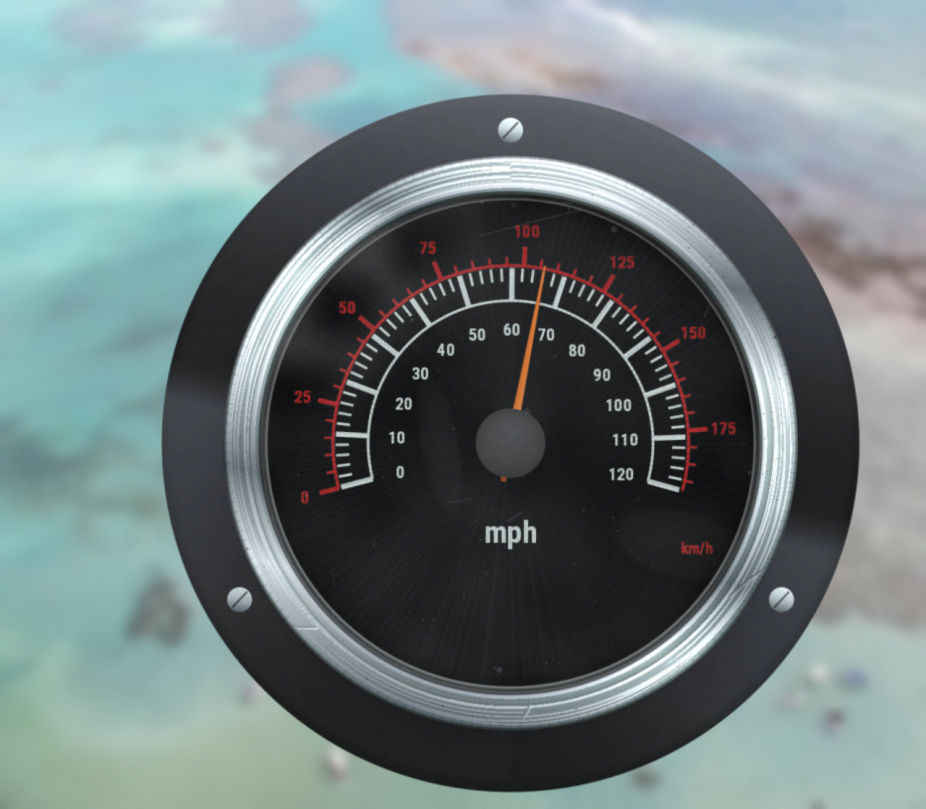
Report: 66 mph
